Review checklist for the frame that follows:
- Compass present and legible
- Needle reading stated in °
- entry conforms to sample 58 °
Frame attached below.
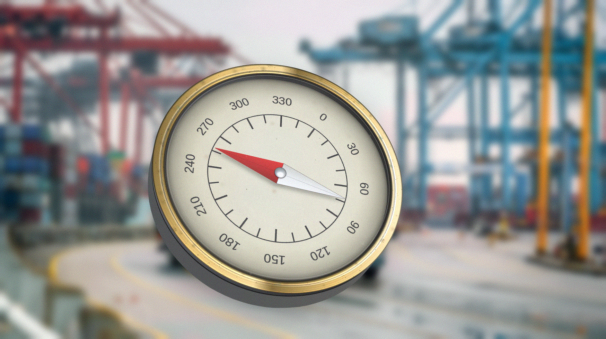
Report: 255 °
